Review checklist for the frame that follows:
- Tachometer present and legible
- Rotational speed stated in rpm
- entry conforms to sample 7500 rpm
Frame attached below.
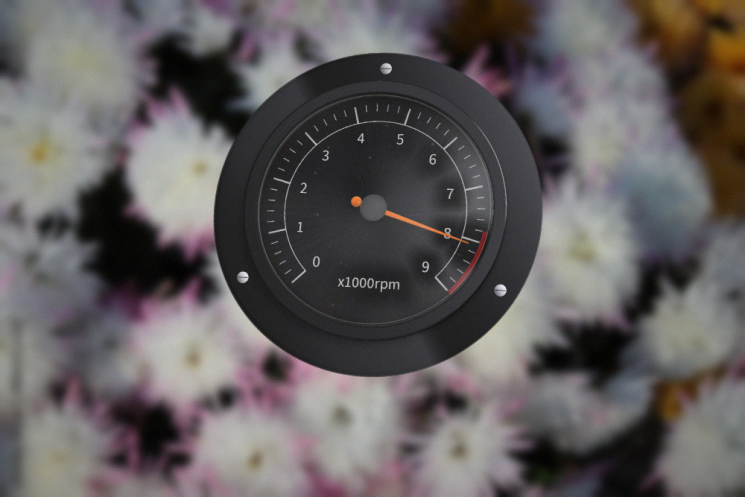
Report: 8100 rpm
